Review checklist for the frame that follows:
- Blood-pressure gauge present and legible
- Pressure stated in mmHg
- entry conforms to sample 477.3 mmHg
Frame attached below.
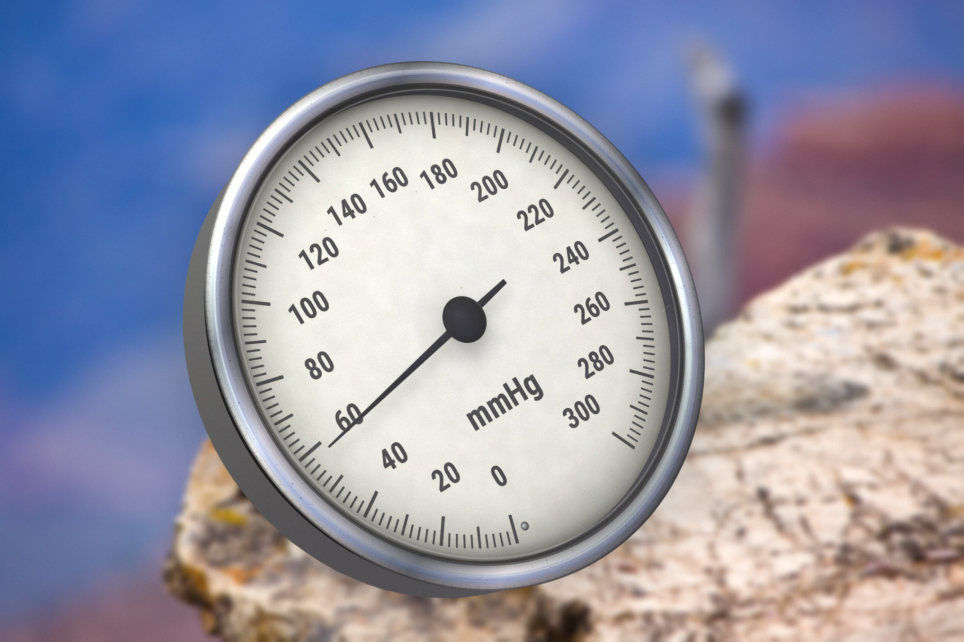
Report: 58 mmHg
